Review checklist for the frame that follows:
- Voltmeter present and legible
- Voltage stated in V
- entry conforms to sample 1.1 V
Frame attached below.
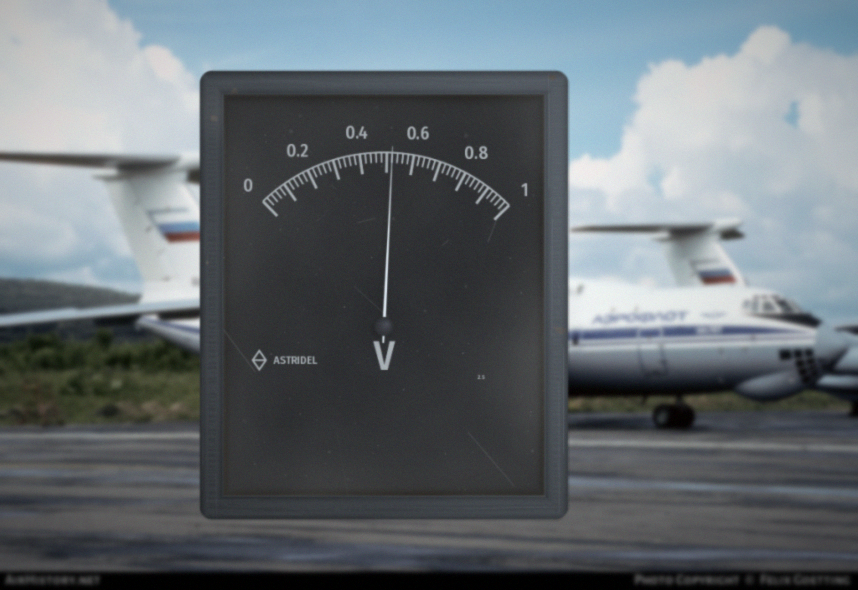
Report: 0.52 V
